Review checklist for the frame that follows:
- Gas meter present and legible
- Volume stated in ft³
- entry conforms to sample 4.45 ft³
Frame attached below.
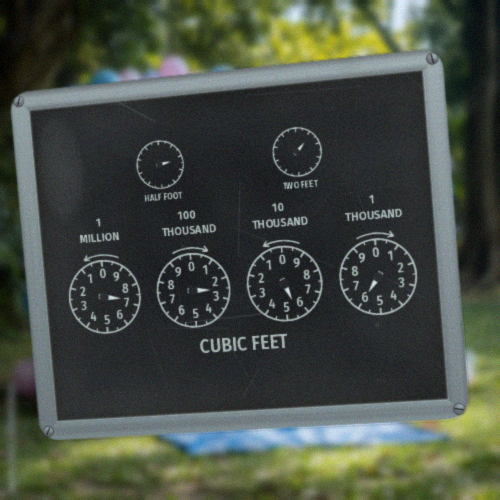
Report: 725600 ft³
